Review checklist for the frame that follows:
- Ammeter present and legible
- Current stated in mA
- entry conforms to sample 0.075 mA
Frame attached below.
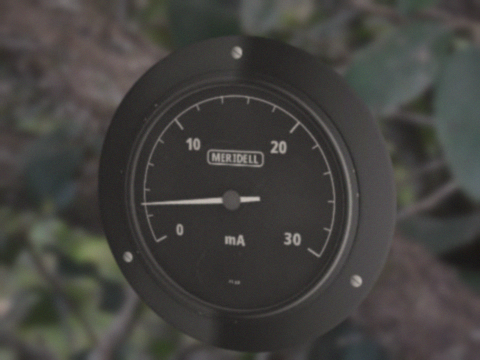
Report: 3 mA
